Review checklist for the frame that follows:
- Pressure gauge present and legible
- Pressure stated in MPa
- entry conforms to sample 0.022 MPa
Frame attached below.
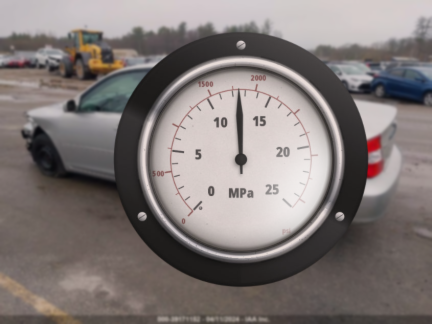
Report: 12.5 MPa
